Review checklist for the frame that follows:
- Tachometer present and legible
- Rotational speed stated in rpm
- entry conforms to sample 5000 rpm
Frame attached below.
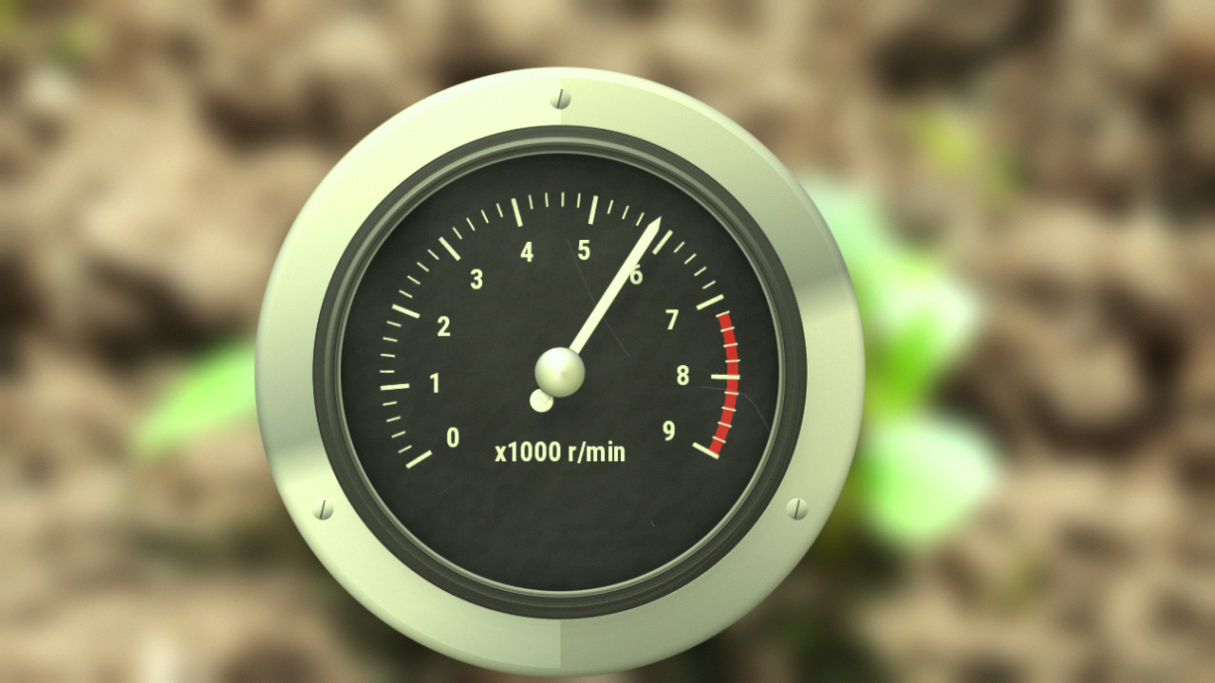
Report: 5800 rpm
